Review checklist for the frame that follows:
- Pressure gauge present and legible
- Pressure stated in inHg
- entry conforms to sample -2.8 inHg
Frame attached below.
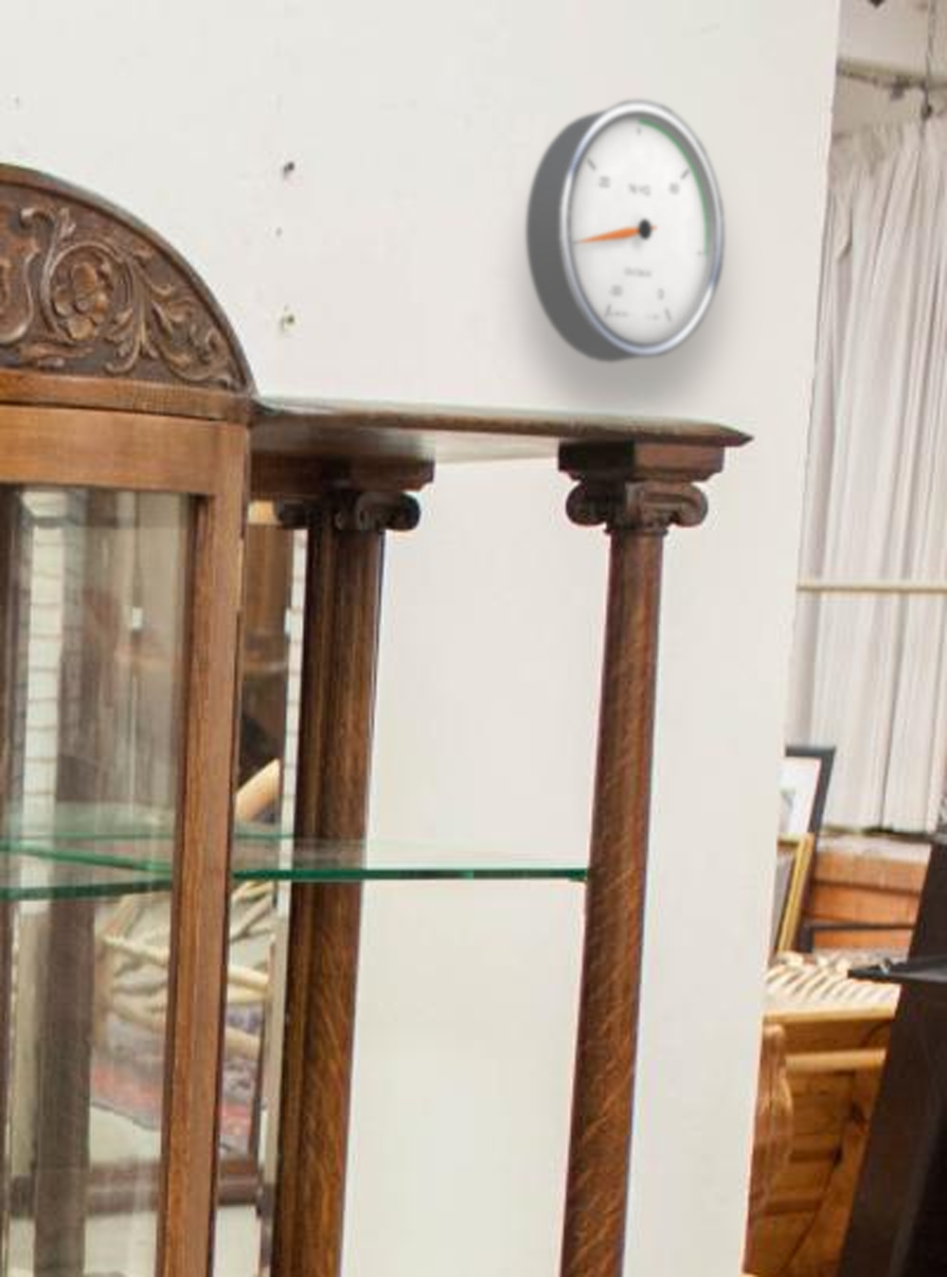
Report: -25 inHg
